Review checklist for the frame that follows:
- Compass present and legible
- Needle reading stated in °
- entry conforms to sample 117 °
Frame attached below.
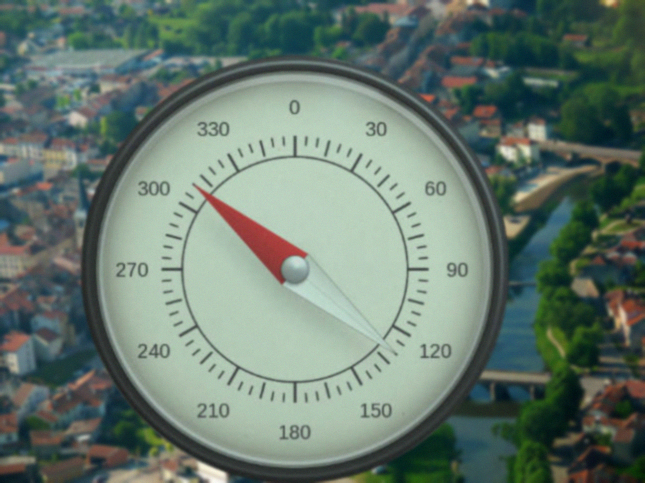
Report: 310 °
